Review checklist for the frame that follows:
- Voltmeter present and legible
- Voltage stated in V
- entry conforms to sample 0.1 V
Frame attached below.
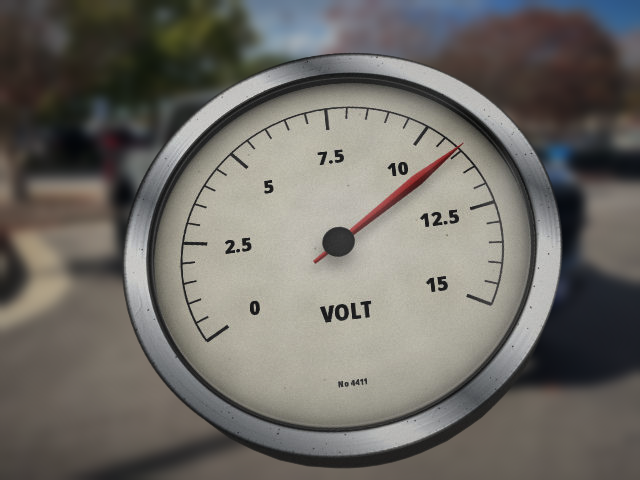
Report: 11 V
